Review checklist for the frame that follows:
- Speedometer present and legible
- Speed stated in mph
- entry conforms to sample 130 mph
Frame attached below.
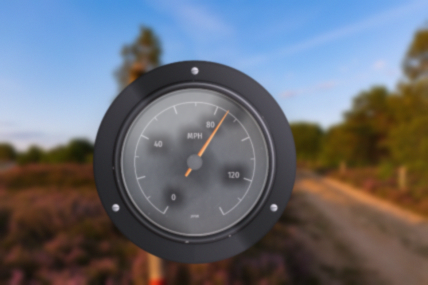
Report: 85 mph
